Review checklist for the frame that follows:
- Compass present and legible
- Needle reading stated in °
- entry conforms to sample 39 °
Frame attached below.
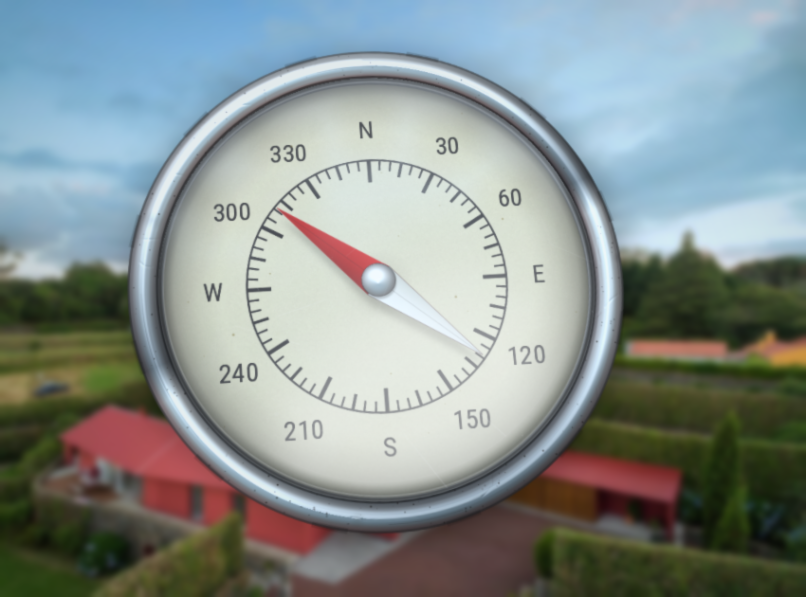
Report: 310 °
